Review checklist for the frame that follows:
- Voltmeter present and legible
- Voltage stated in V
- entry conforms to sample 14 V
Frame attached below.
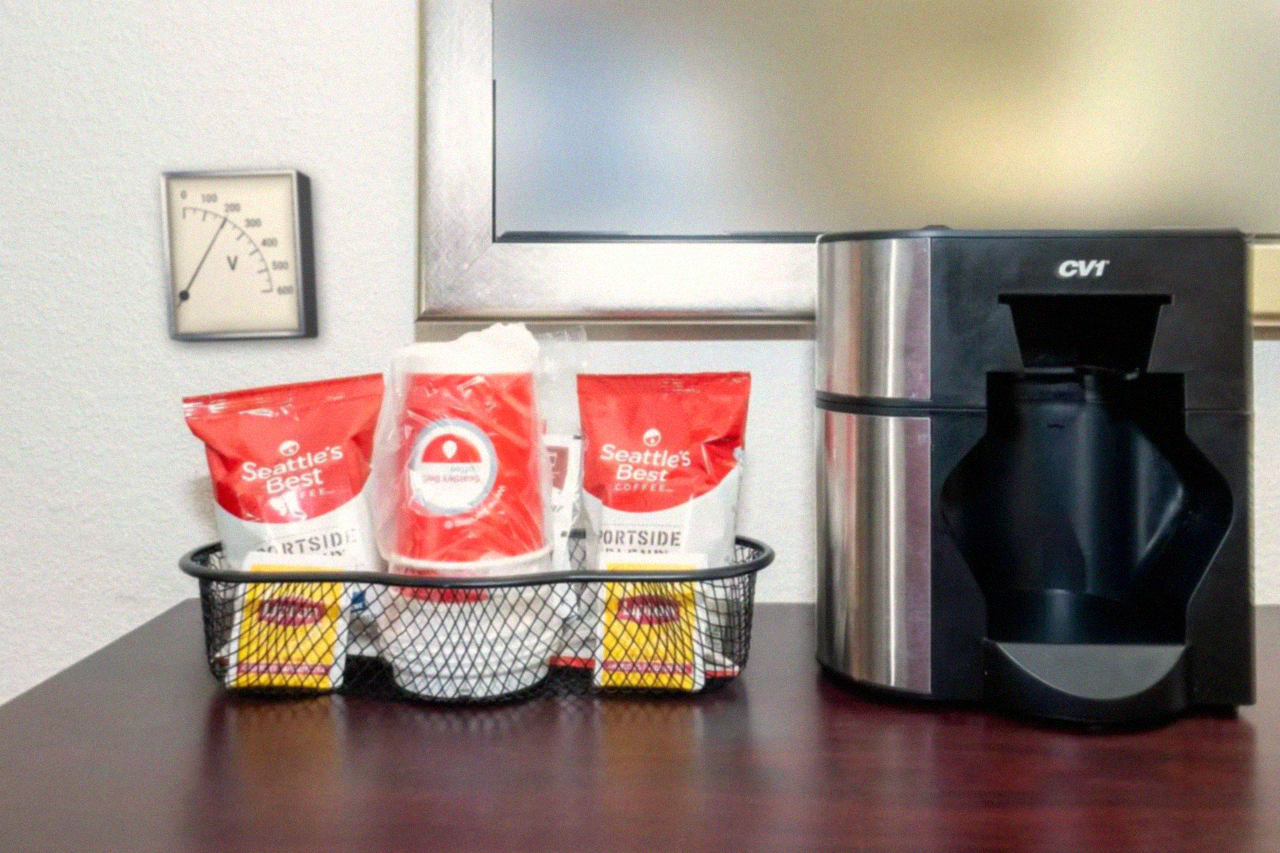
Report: 200 V
